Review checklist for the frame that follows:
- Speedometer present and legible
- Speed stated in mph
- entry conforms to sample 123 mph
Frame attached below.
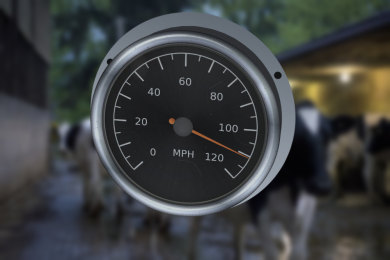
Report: 110 mph
